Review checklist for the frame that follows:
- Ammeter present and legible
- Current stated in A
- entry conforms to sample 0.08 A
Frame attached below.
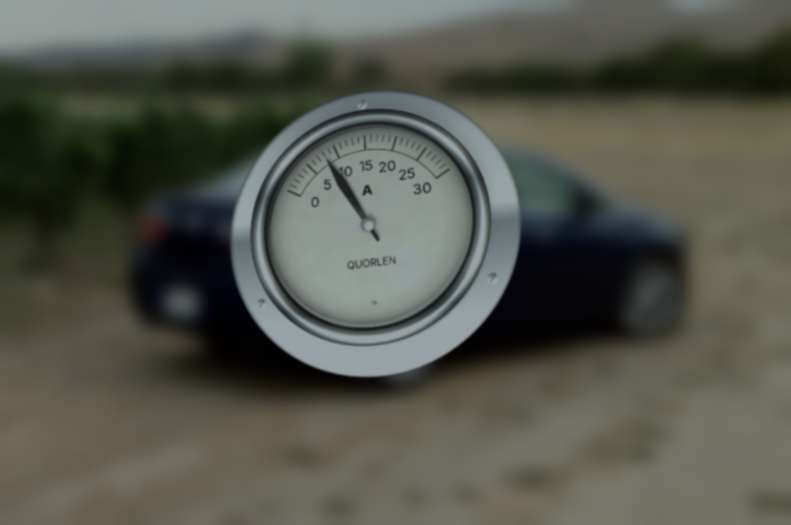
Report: 8 A
